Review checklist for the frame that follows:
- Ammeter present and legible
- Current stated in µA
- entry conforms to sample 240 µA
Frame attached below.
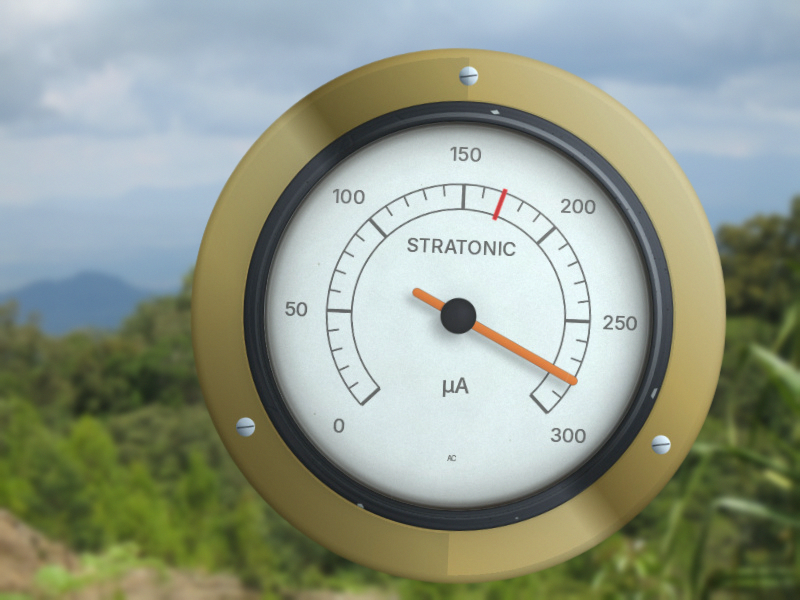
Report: 280 µA
